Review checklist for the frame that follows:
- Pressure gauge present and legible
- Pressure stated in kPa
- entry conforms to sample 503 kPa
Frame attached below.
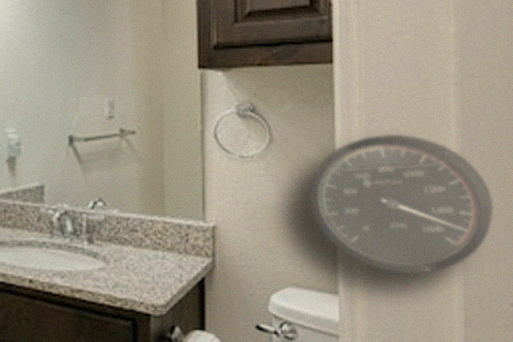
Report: 1500 kPa
